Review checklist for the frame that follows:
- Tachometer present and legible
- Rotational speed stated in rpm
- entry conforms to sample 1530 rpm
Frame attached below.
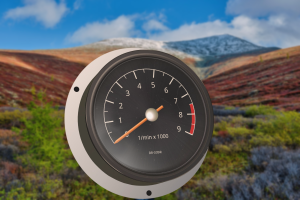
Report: 0 rpm
